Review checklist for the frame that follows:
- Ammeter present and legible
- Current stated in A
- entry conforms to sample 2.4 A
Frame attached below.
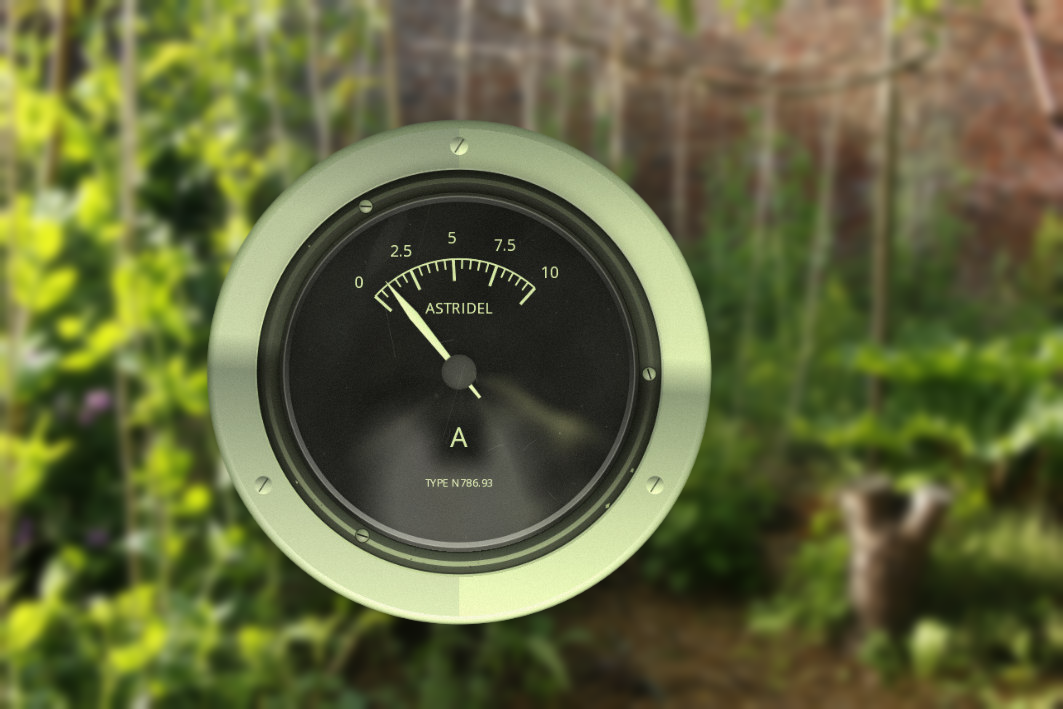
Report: 1 A
